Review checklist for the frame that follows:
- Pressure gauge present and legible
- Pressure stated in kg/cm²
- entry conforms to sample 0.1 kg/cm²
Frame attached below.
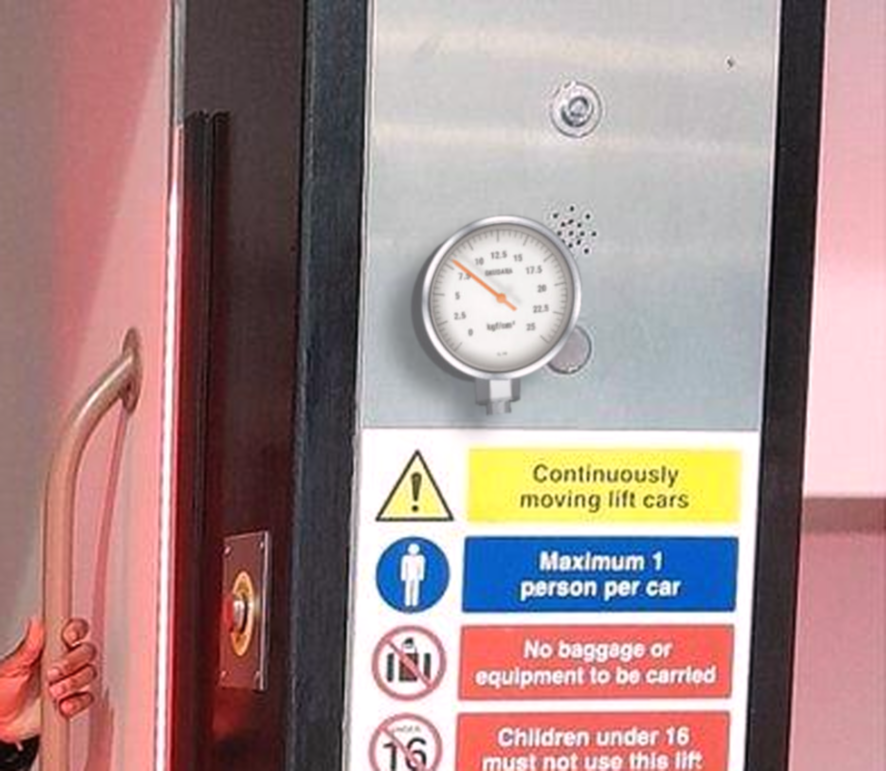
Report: 8 kg/cm²
